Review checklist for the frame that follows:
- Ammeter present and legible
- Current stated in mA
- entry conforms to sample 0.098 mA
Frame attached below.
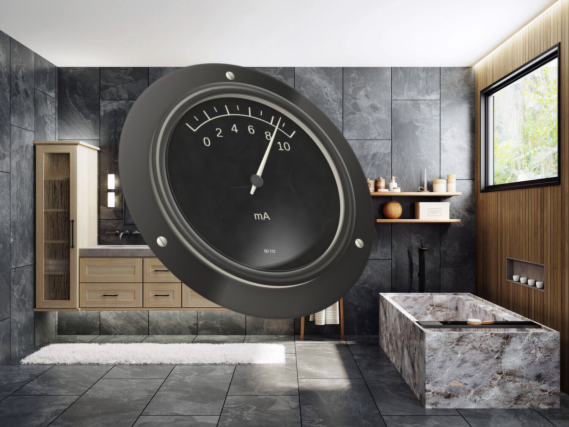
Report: 8.5 mA
